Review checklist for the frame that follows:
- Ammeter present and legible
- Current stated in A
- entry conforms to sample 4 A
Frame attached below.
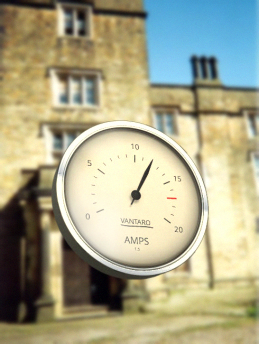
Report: 12 A
